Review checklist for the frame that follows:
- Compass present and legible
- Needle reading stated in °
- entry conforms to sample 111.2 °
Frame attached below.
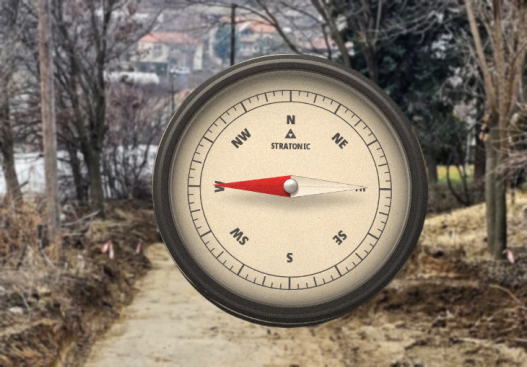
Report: 270 °
